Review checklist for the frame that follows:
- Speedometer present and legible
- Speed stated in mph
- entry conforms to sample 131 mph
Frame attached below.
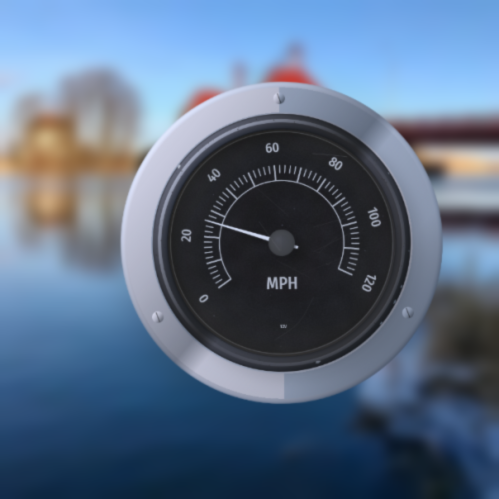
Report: 26 mph
